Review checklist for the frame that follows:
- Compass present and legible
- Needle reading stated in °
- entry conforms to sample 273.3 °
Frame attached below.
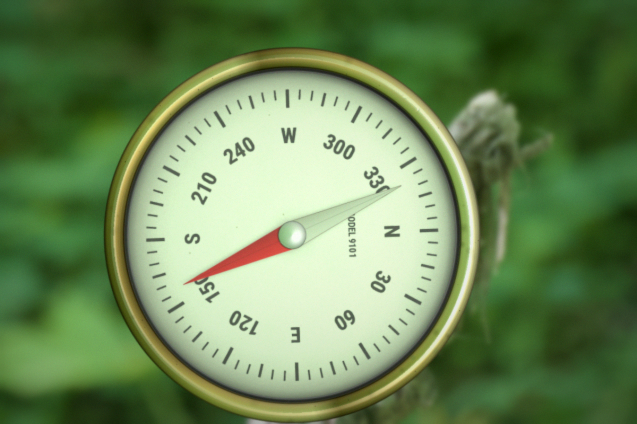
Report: 157.5 °
